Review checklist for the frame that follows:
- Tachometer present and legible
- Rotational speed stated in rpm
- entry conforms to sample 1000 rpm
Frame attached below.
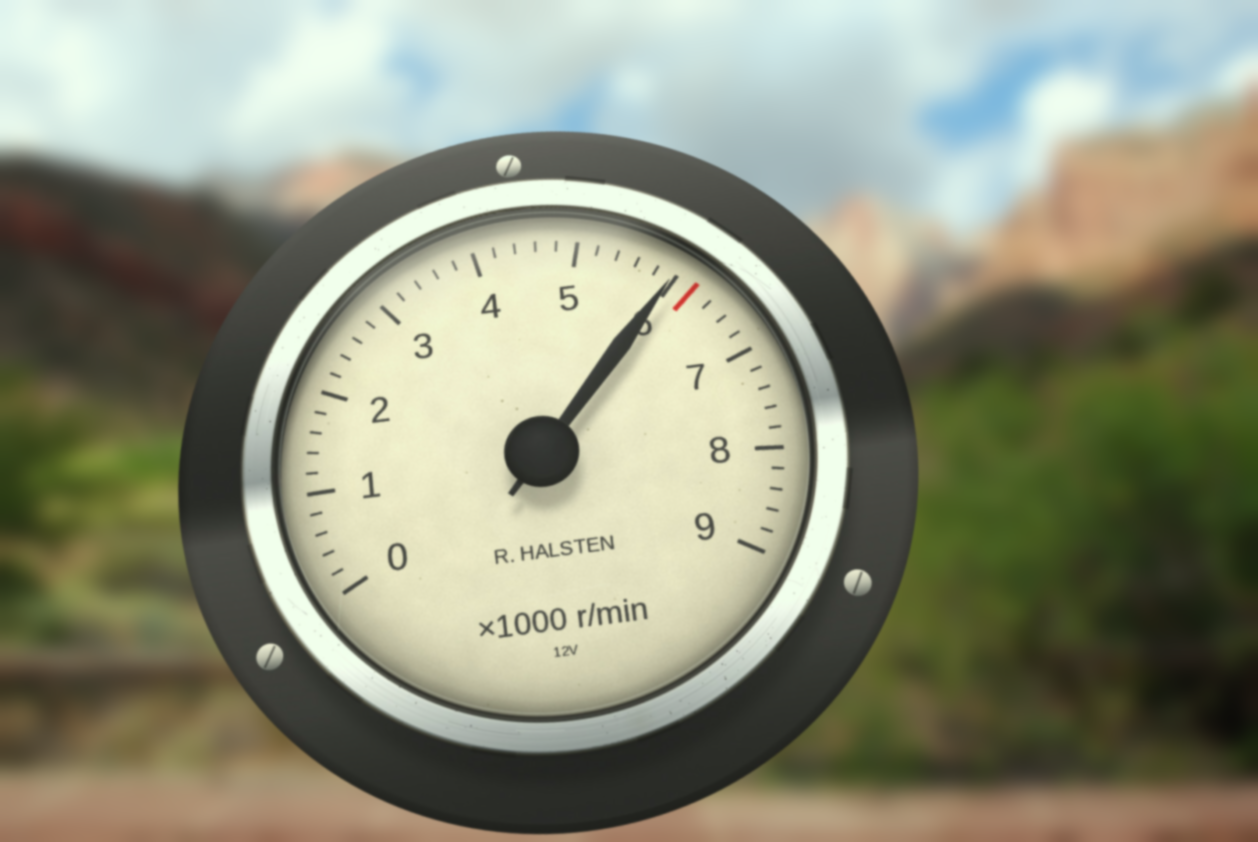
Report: 6000 rpm
